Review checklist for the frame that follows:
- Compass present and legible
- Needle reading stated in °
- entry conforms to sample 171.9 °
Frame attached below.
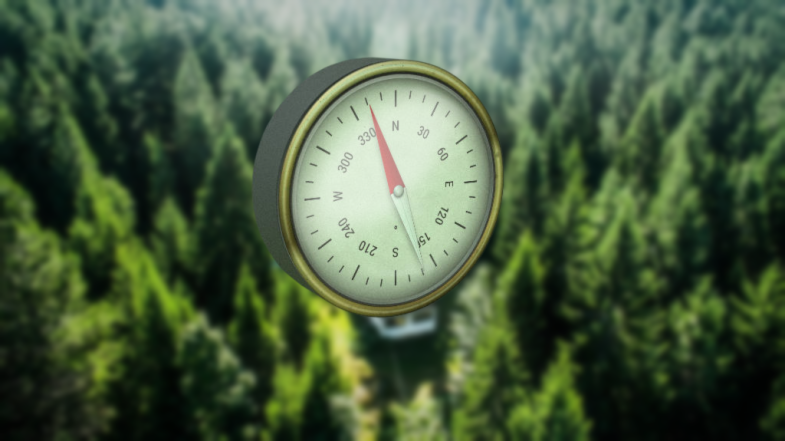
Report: 340 °
